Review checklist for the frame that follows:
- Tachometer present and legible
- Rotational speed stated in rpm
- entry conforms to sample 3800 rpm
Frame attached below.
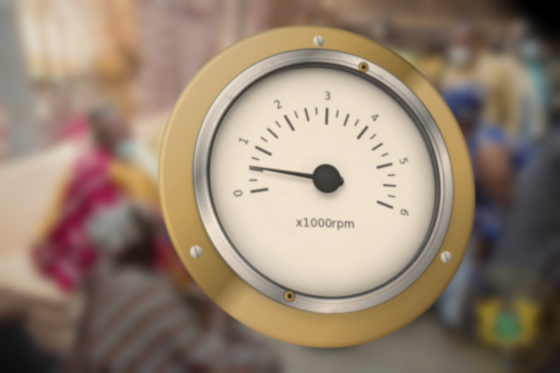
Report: 500 rpm
